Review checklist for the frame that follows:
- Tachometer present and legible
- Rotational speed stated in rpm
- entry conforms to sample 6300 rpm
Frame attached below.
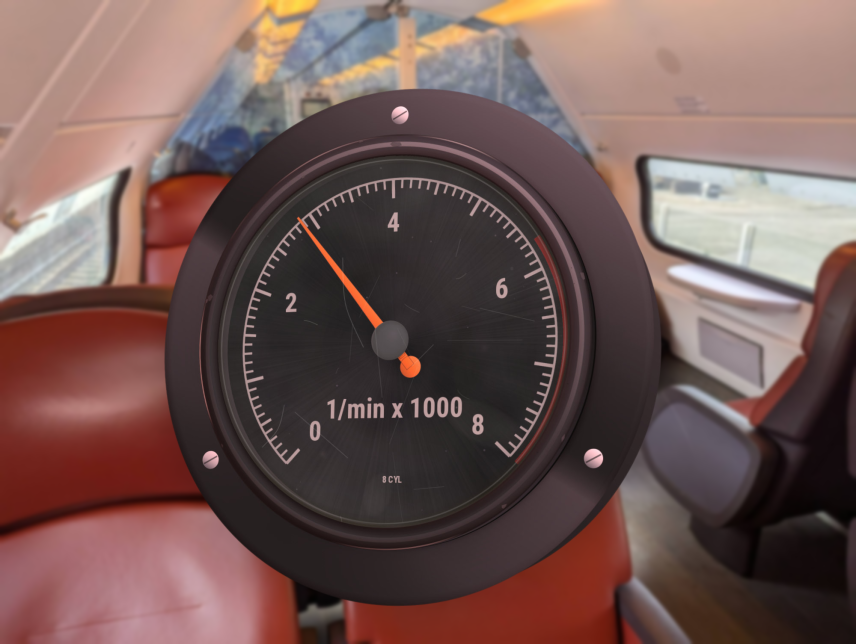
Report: 2900 rpm
